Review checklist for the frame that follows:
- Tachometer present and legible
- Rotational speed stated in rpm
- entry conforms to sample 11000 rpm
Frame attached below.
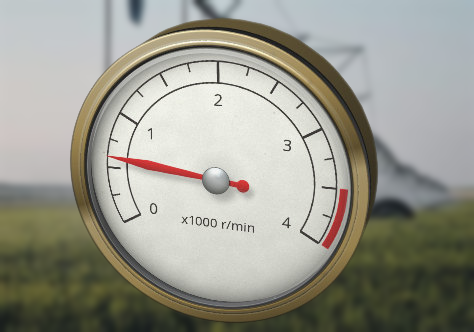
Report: 625 rpm
